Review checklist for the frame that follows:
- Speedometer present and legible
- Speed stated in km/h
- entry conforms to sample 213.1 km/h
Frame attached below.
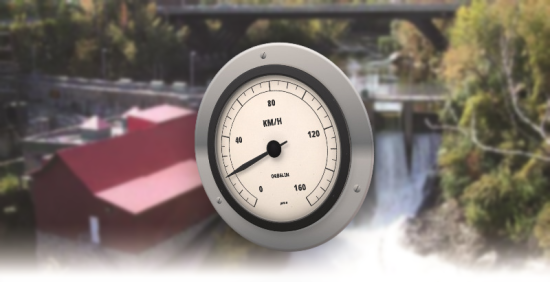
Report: 20 km/h
